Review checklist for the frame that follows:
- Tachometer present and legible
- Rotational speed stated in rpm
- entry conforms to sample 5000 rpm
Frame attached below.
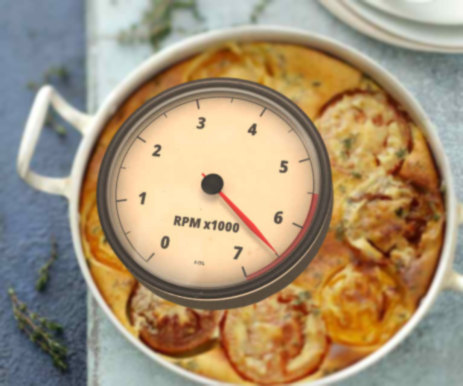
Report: 6500 rpm
